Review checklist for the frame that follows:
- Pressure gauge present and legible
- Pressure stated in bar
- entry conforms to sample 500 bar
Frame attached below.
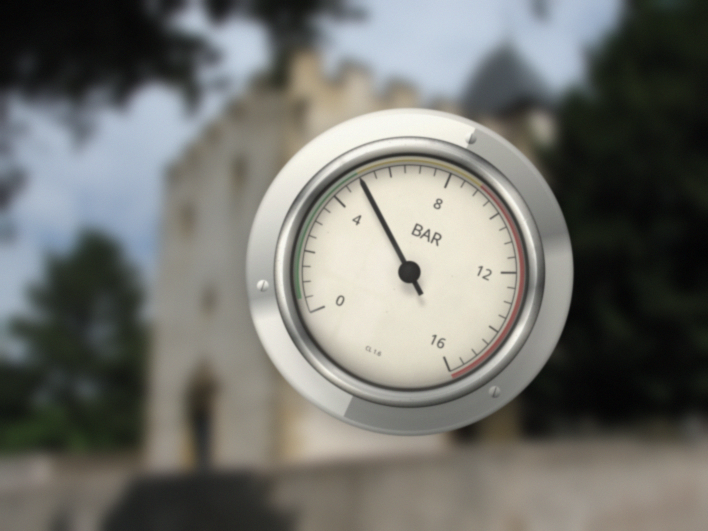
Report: 5 bar
